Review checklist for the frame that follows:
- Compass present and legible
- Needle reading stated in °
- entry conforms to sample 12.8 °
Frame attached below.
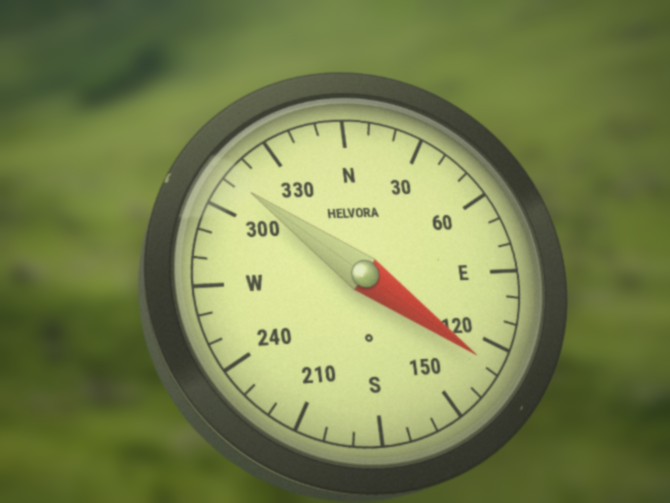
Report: 130 °
